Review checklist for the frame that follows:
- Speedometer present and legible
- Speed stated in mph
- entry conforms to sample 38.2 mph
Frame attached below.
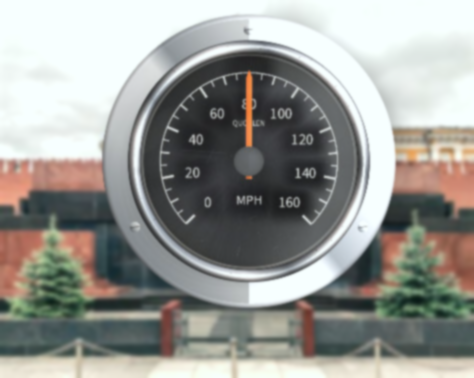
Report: 80 mph
